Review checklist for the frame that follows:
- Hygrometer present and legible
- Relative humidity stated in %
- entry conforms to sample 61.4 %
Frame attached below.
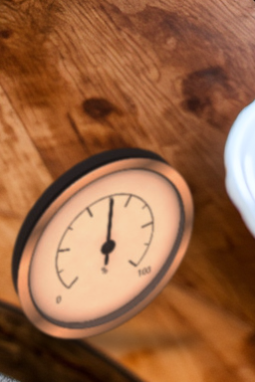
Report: 50 %
